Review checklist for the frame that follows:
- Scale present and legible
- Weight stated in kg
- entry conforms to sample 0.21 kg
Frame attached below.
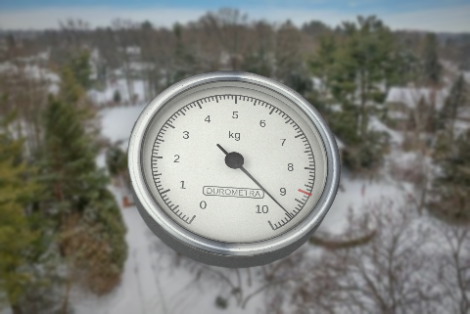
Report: 9.5 kg
